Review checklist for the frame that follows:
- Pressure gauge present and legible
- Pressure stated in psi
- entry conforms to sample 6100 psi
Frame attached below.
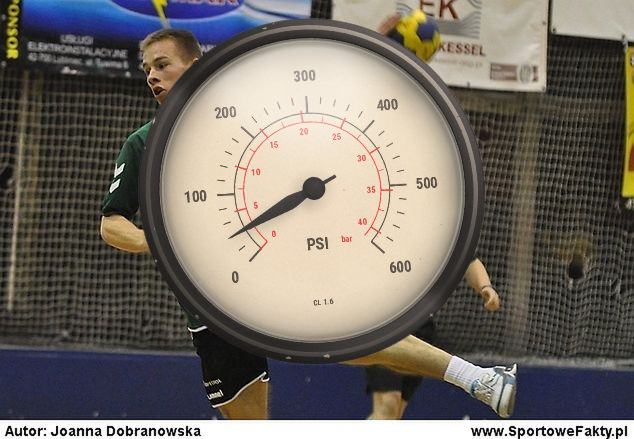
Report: 40 psi
